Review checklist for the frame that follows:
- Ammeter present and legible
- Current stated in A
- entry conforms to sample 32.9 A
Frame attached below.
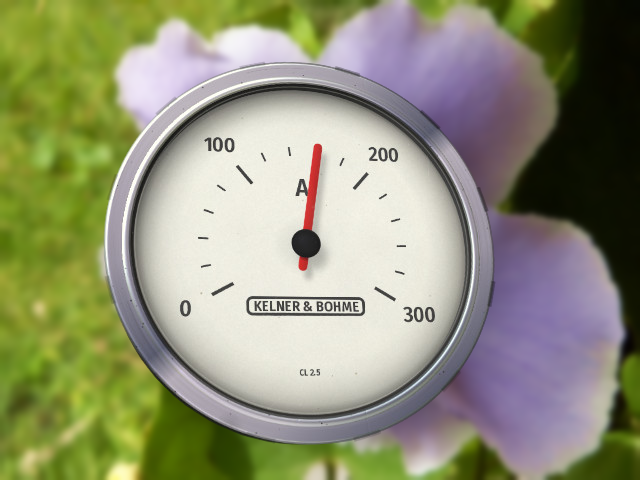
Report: 160 A
